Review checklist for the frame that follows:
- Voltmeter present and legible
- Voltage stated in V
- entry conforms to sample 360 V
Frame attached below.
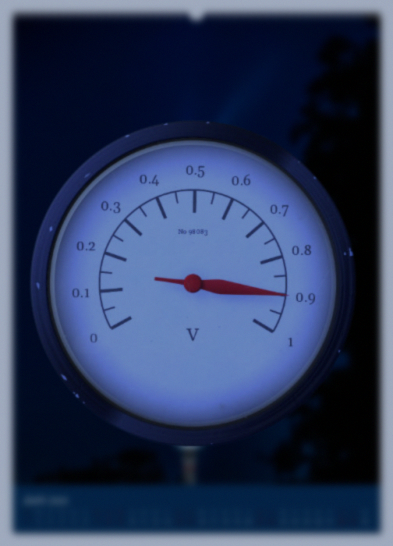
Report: 0.9 V
